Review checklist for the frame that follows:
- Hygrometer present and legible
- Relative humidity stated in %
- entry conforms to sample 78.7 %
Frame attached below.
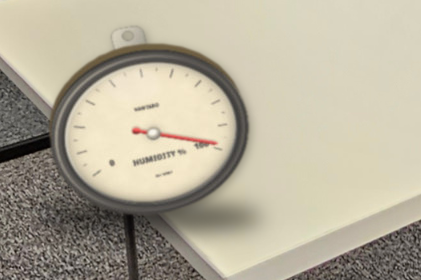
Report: 97.5 %
